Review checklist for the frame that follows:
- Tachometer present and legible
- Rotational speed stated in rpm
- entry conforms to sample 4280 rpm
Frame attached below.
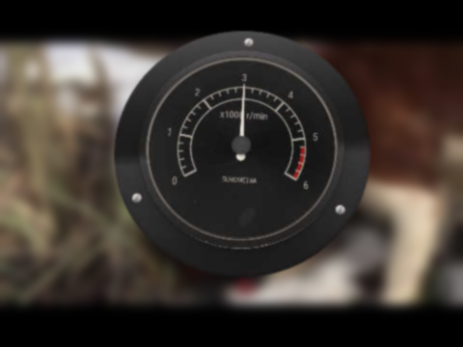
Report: 3000 rpm
